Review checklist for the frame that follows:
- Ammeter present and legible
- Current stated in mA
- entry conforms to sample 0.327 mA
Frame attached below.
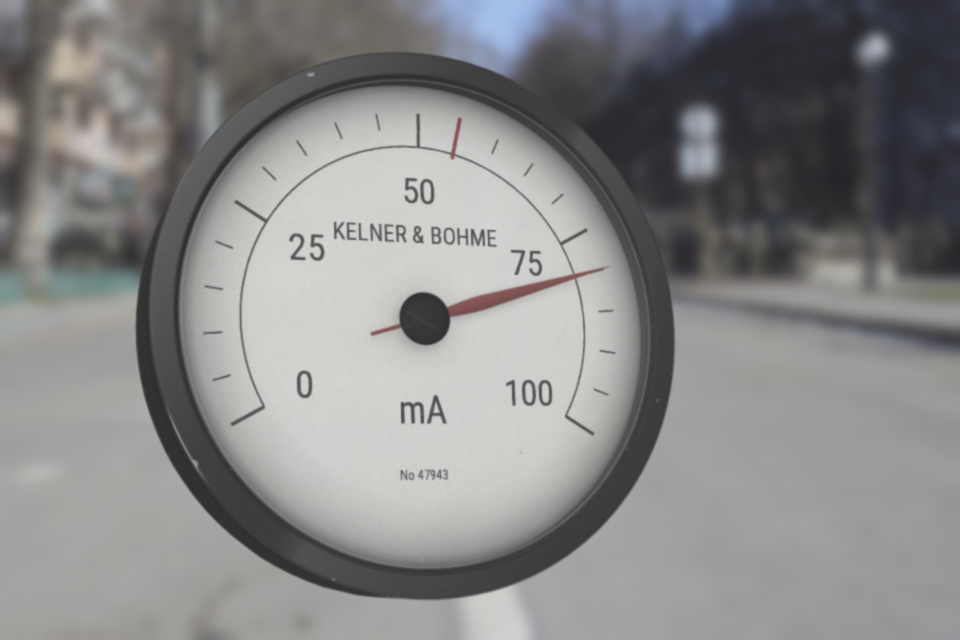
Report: 80 mA
